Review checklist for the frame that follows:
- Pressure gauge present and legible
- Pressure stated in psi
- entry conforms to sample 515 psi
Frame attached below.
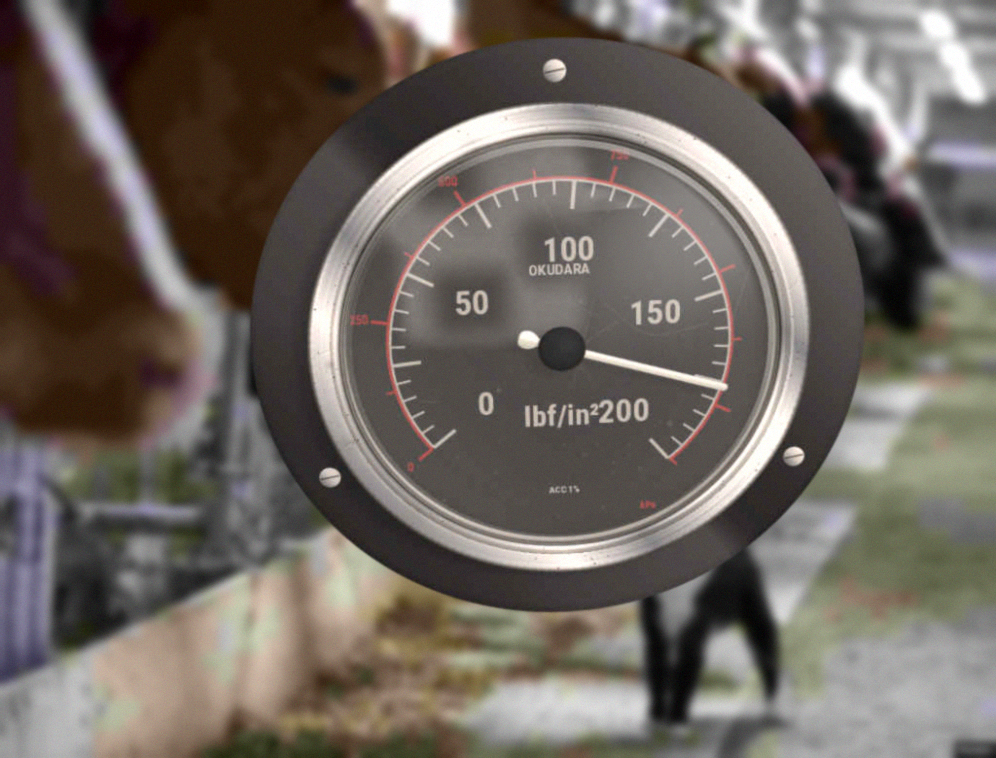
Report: 175 psi
